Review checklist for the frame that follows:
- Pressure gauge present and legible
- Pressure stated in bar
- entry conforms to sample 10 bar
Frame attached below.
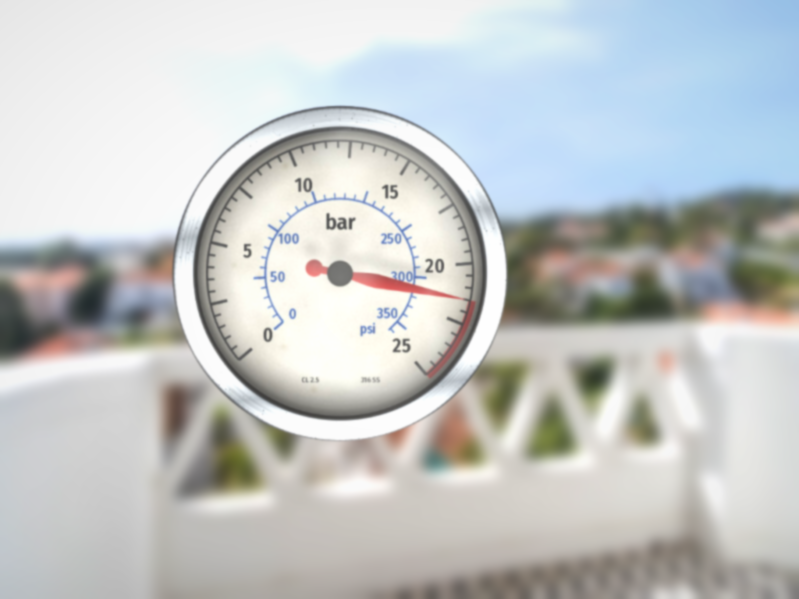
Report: 21.5 bar
